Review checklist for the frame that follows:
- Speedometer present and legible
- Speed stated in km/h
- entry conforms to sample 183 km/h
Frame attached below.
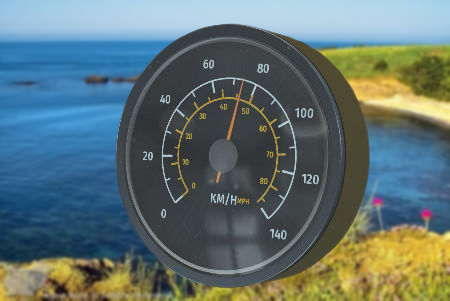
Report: 75 km/h
